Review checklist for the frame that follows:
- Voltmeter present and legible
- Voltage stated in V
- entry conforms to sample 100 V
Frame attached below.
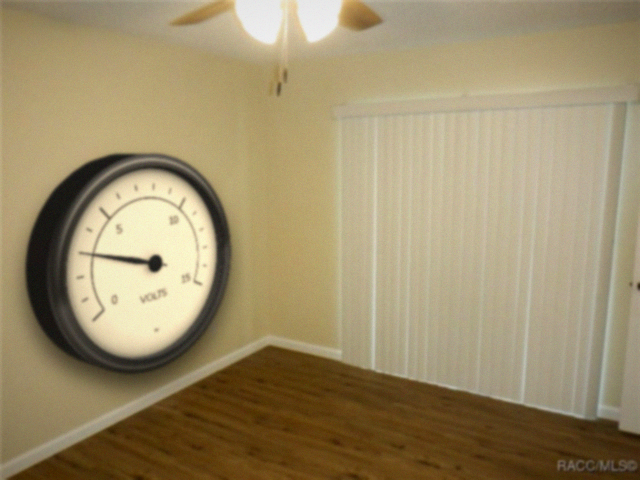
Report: 3 V
